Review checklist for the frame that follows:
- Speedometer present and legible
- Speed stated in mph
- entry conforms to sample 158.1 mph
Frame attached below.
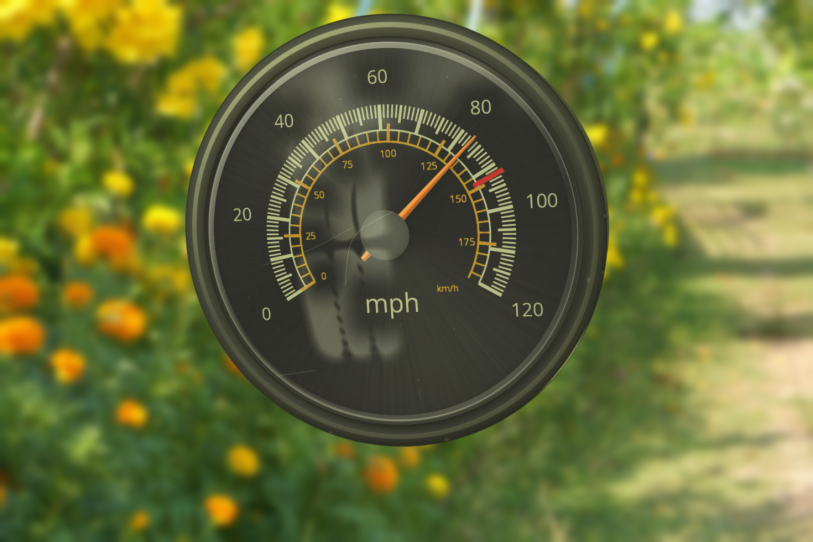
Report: 83 mph
